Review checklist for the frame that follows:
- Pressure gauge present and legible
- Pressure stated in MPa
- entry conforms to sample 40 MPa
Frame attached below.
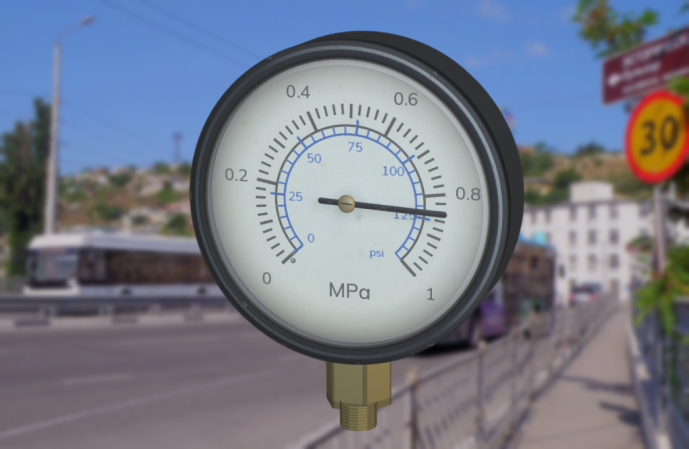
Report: 0.84 MPa
